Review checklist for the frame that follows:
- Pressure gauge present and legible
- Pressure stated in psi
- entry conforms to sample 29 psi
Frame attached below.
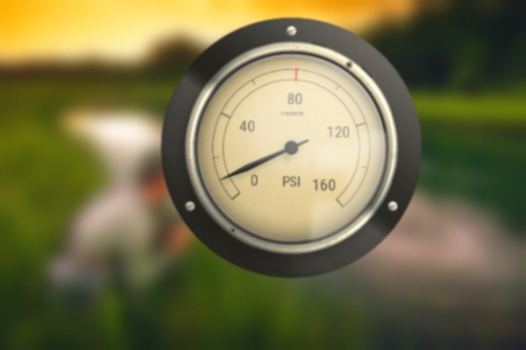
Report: 10 psi
